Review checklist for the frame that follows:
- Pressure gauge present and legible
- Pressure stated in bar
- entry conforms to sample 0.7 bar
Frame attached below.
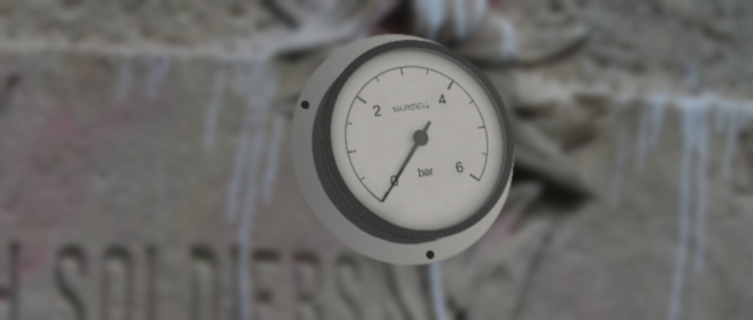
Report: 0 bar
